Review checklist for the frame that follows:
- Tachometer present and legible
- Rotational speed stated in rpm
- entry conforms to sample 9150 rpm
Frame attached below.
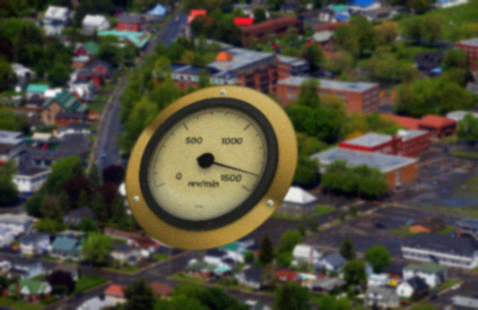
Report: 1400 rpm
